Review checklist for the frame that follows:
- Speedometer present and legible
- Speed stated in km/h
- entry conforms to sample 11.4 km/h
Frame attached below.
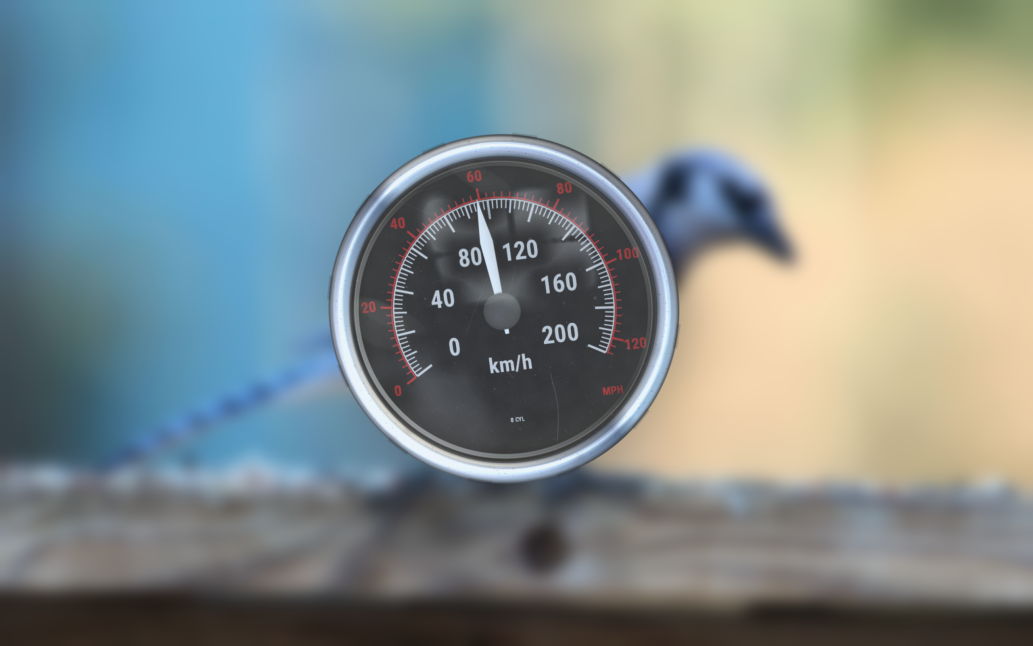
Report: 96 km/h
